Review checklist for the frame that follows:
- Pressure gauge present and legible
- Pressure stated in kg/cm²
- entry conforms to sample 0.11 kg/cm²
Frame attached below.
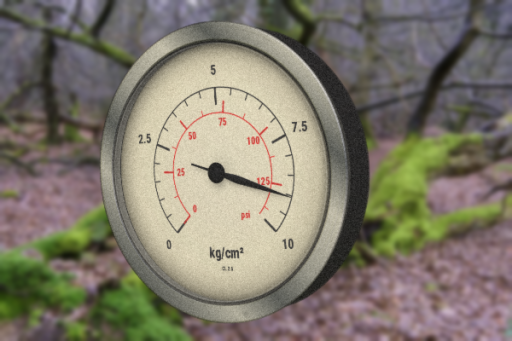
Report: 9 kg/cm²
